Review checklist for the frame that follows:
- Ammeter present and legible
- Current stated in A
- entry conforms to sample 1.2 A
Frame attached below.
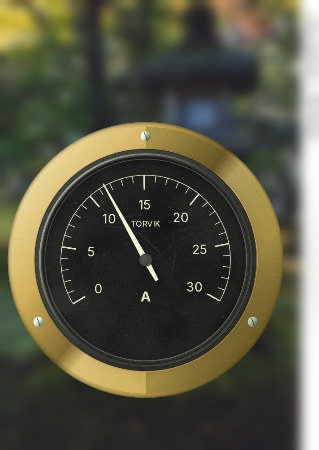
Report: 11.5 A
